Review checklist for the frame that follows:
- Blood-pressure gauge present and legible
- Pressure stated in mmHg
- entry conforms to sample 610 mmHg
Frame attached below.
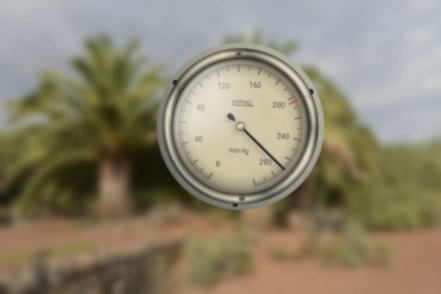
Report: 270 mmHg
